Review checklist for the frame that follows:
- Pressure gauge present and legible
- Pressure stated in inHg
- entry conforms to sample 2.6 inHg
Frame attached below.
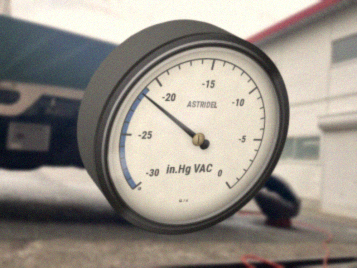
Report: -21.5 inHg
